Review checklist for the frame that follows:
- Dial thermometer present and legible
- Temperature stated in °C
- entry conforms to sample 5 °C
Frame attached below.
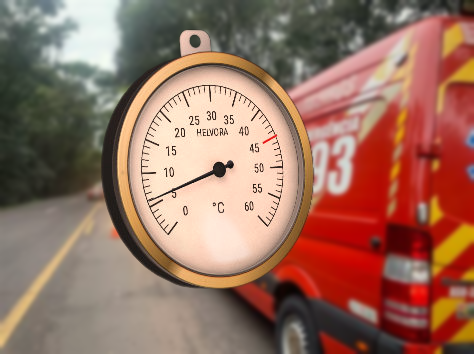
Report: 6 °C
